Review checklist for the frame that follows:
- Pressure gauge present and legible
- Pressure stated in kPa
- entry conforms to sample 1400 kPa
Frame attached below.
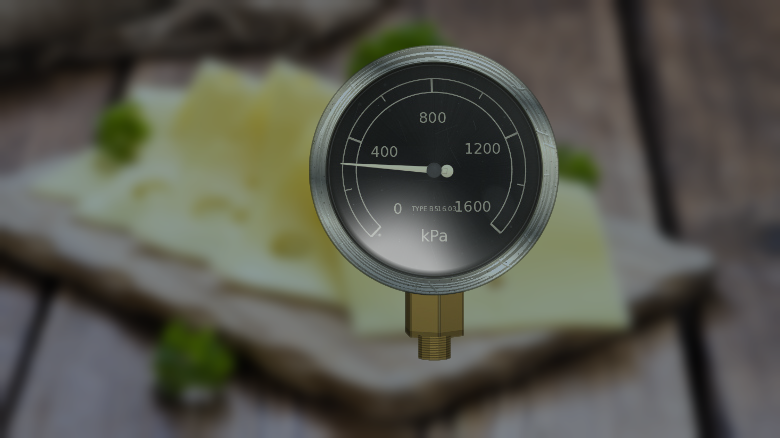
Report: 300 kPa
